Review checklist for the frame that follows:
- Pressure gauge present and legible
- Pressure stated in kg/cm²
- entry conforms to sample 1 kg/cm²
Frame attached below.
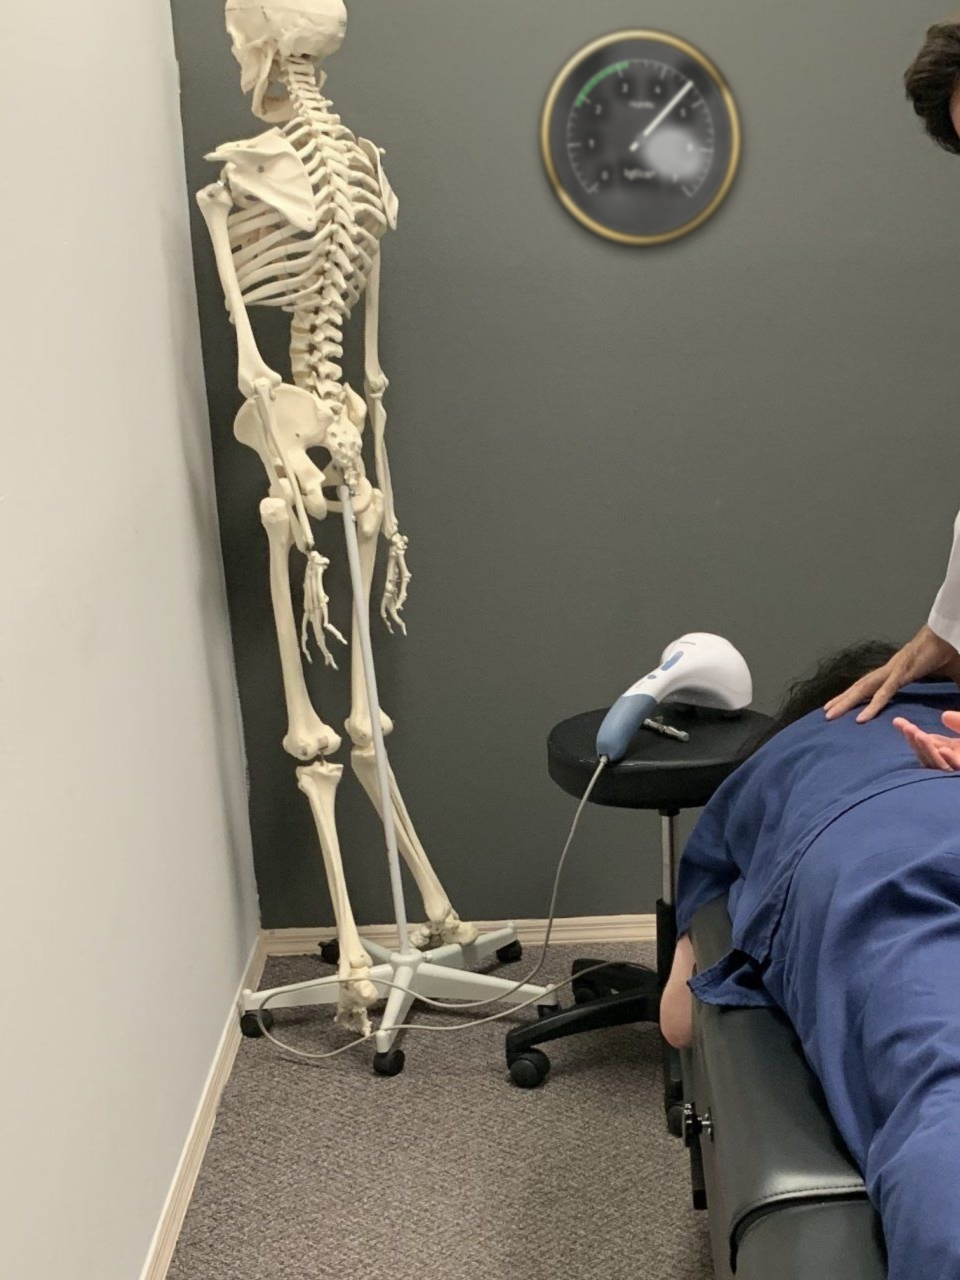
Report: 4.6 kg/cm²
